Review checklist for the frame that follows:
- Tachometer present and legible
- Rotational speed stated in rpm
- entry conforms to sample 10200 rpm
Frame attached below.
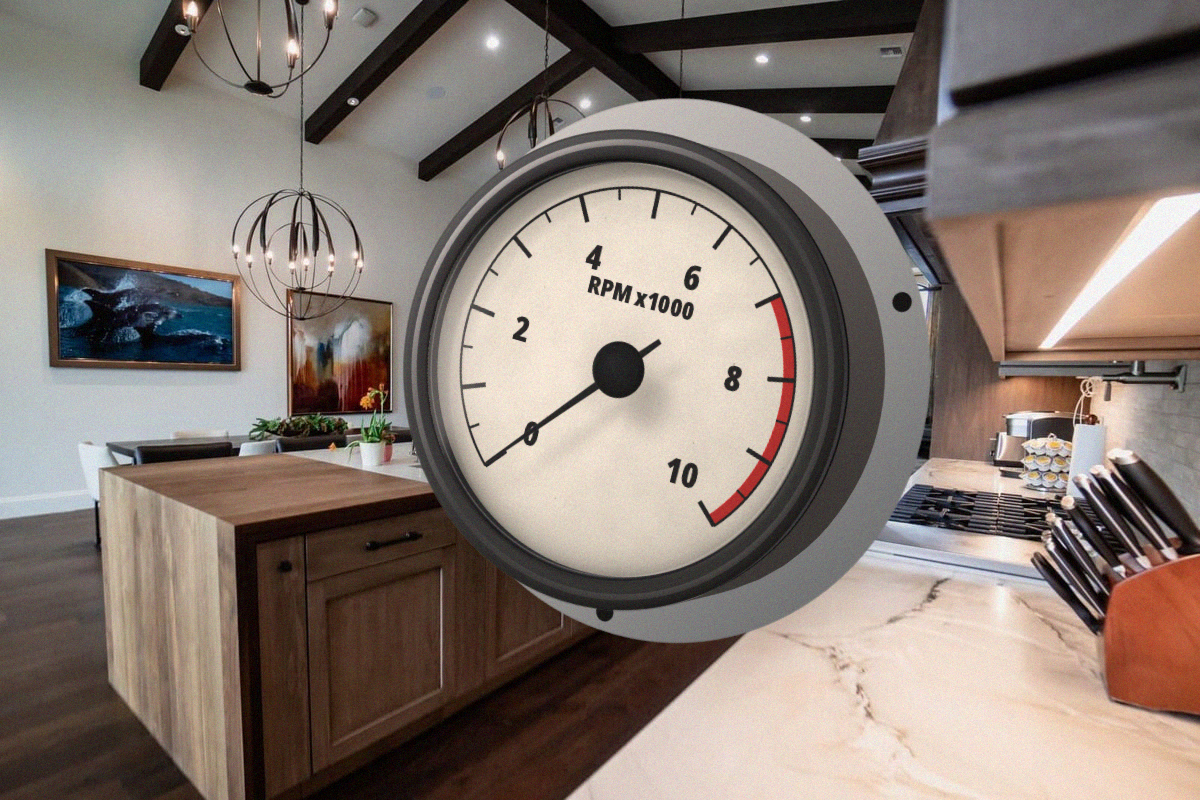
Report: 0 rpm
